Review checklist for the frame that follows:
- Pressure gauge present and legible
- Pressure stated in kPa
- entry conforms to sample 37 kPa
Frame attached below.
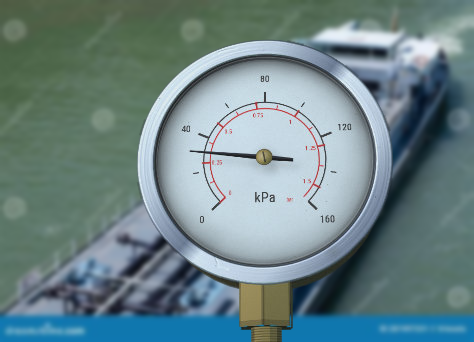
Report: 30 kPa
